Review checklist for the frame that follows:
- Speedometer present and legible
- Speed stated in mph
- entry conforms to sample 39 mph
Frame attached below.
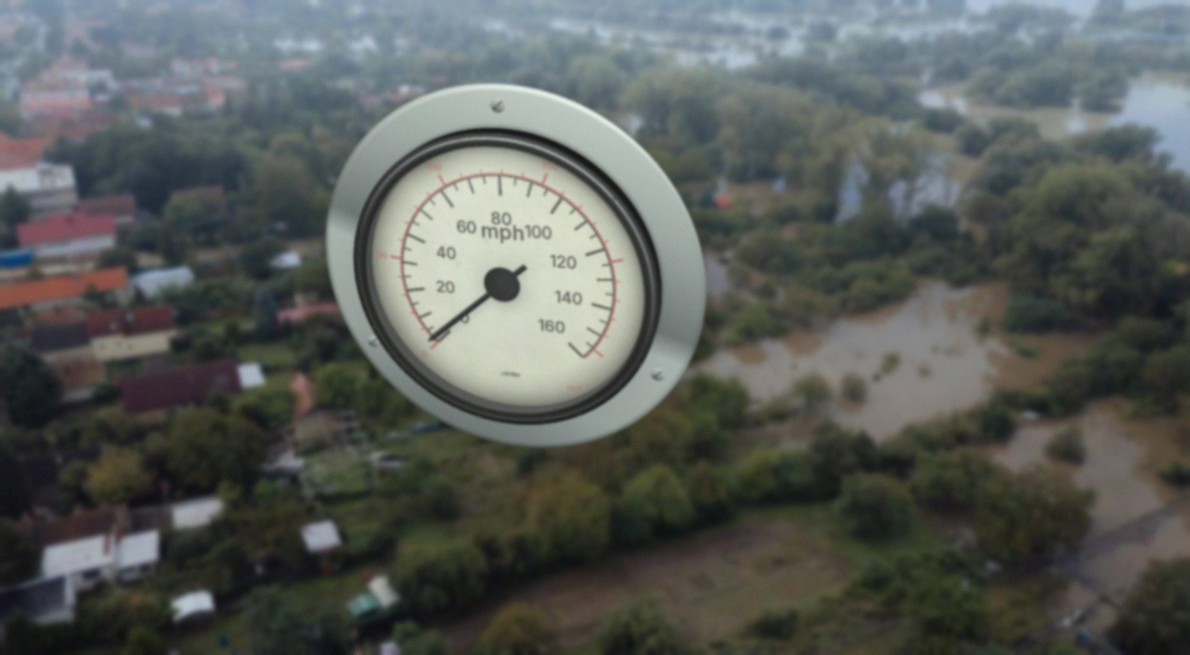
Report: 2.5 mph
